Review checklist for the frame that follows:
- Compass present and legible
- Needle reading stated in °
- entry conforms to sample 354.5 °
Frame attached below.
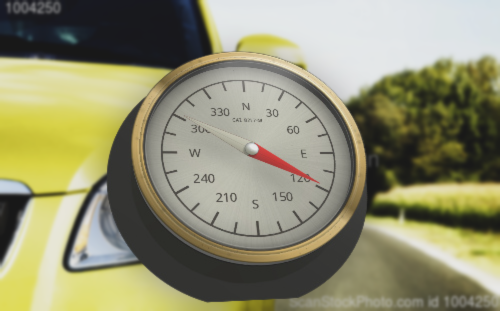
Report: 120 °
